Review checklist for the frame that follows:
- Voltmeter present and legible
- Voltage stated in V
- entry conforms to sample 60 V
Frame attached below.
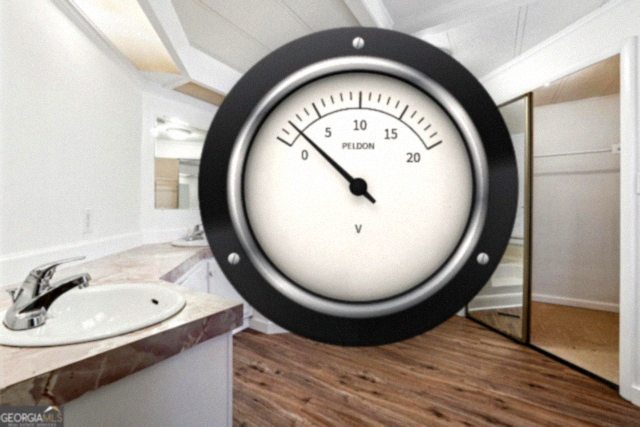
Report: 2 V
